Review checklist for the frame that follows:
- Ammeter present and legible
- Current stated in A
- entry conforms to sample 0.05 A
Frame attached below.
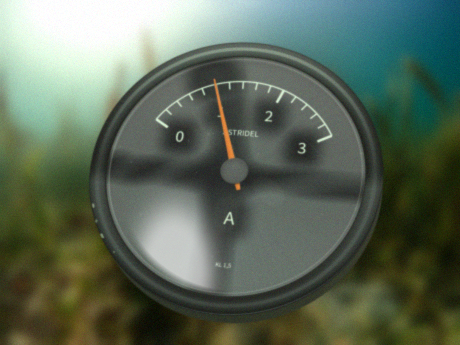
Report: 1 A
